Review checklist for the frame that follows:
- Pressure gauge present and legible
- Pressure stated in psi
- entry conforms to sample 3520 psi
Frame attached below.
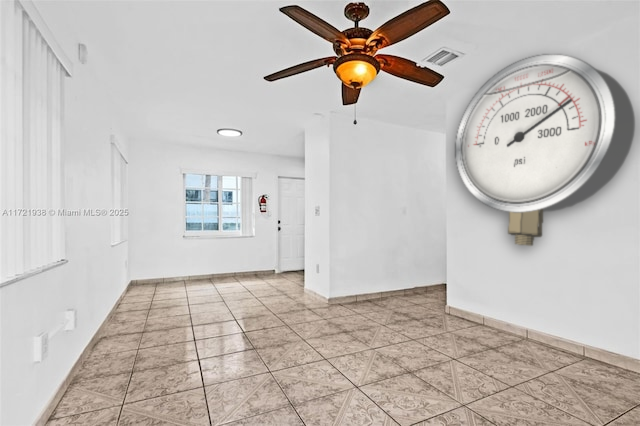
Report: 2500 psi
